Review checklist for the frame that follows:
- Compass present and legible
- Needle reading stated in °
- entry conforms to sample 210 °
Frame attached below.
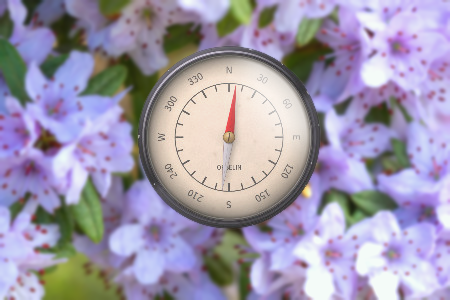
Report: 7.5 °
